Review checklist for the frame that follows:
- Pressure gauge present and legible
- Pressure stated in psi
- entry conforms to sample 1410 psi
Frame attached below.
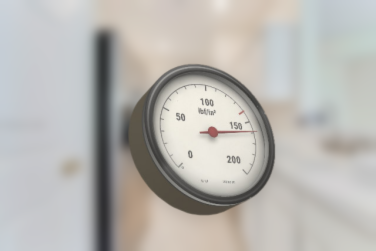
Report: 160 psi
